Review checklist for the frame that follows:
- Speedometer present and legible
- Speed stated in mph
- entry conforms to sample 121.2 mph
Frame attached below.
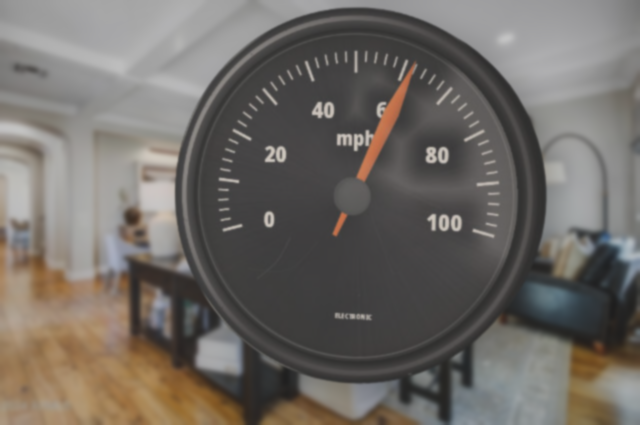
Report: 62 mph
